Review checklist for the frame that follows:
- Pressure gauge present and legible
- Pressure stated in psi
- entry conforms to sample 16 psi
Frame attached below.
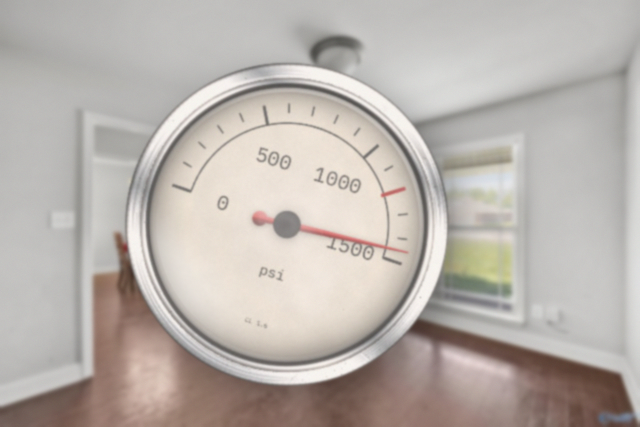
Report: 1450 psi
